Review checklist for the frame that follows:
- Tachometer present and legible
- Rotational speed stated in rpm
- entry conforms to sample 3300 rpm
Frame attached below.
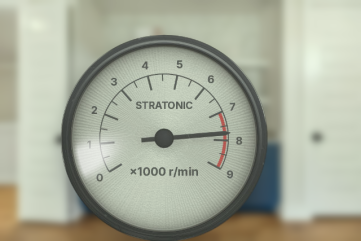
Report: 7750 rpm
